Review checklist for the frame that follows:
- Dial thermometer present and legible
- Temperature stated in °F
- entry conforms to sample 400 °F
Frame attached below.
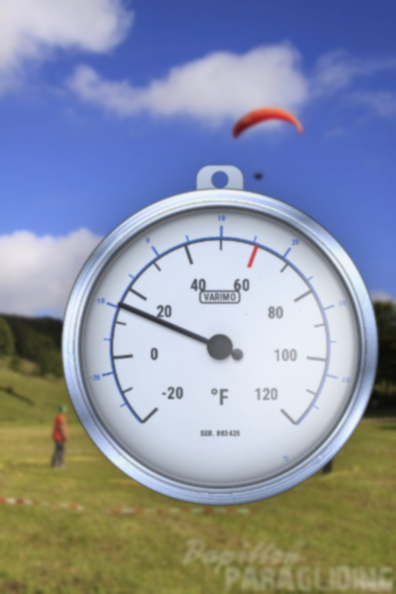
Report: 15 °F
